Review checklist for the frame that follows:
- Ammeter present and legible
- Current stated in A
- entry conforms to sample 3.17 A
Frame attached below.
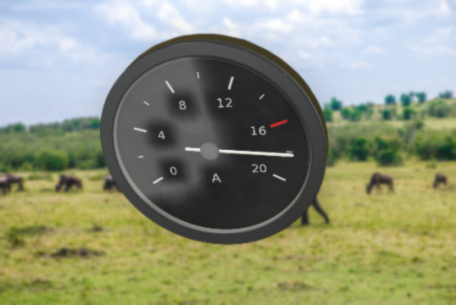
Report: 18 A
